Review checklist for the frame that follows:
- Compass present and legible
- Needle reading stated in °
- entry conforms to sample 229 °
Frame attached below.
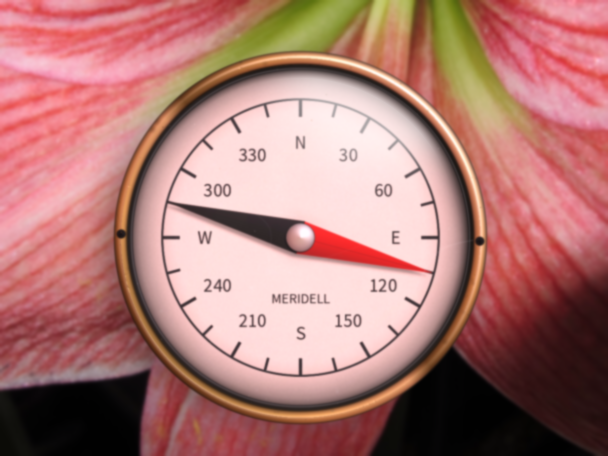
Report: 105 °
